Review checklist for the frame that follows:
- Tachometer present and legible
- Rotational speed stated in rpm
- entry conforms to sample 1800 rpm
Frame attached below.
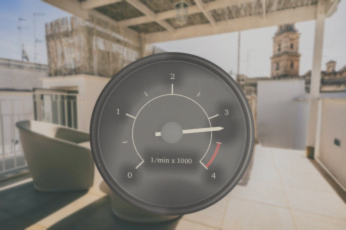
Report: 3250 rpm
